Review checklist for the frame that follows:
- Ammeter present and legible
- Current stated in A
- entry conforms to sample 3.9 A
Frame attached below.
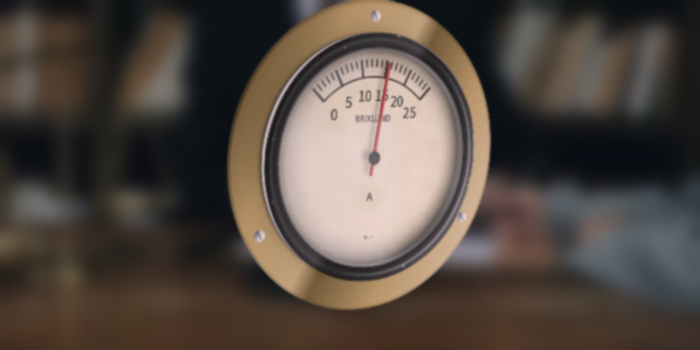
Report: 15 A
